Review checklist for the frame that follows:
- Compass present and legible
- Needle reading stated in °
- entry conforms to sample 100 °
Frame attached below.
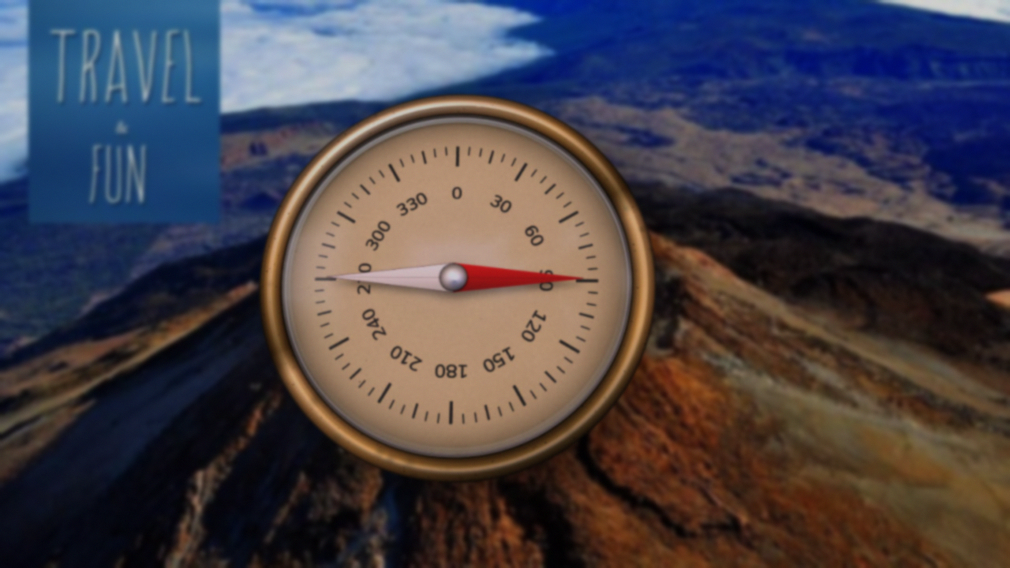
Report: 90 °
